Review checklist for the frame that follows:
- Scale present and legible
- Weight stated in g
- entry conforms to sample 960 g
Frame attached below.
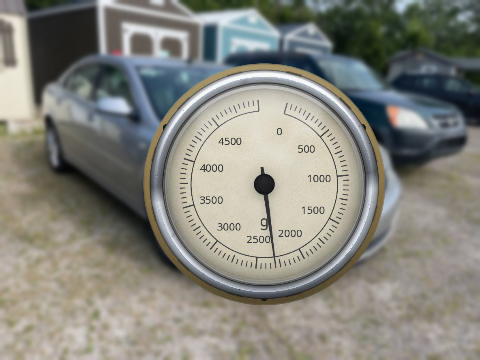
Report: 2300 g
